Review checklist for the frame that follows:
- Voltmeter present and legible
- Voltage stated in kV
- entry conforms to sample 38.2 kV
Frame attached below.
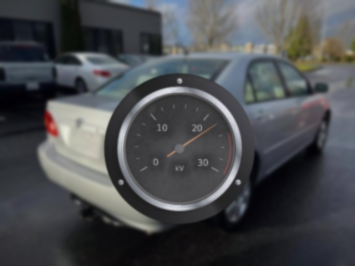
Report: 22 kV
